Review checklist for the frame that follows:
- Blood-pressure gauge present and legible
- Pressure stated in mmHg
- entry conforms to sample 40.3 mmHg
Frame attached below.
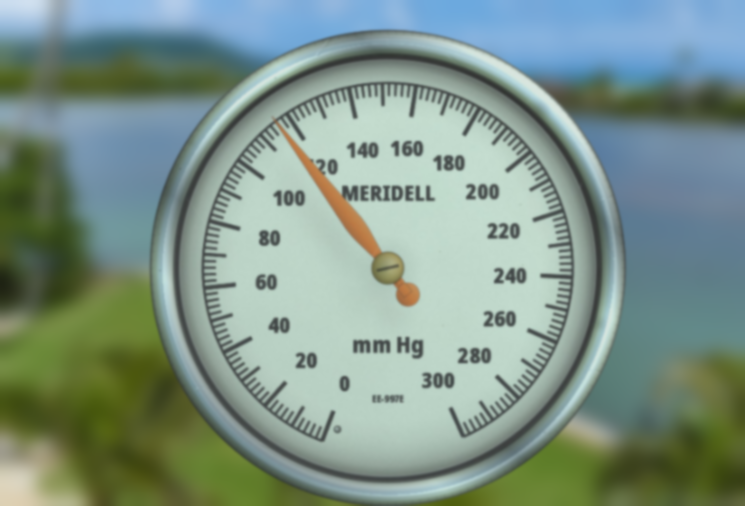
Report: 116 mmHg
